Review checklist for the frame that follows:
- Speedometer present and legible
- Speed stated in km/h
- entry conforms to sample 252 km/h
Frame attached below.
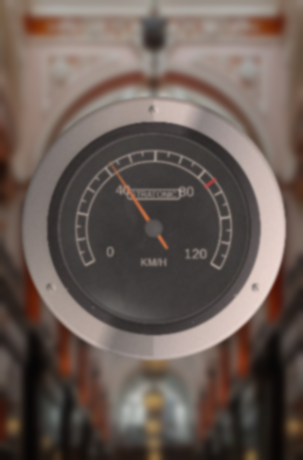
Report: 42.5 km/h
